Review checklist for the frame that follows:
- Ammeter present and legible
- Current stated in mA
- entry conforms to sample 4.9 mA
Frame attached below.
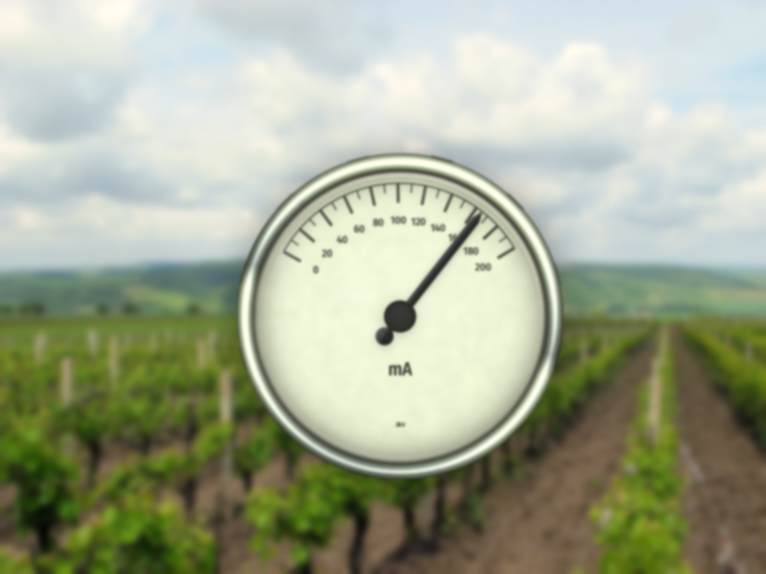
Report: 165 mA
